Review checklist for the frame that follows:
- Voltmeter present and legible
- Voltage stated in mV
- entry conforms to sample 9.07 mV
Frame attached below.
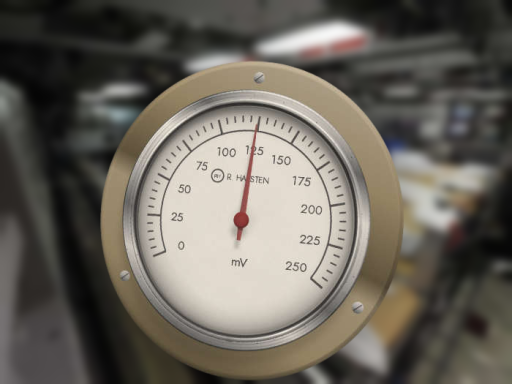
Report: 125 mV
